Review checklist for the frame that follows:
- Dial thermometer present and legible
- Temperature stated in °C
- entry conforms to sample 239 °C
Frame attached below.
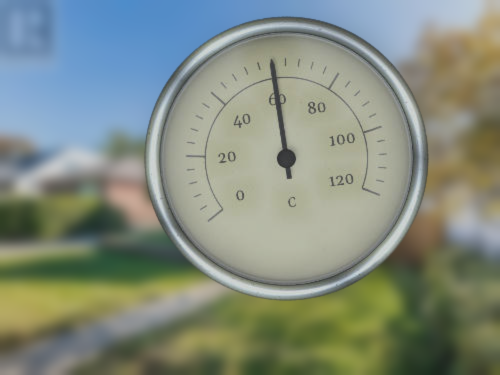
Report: 60 °C
